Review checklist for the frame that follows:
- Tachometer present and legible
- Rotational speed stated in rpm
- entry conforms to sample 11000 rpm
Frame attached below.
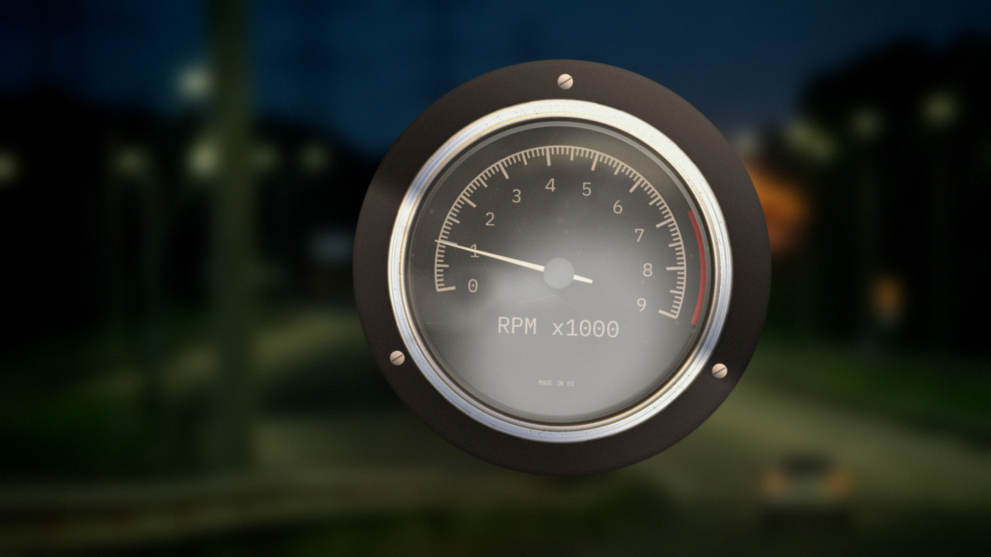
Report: 1000 rpm
